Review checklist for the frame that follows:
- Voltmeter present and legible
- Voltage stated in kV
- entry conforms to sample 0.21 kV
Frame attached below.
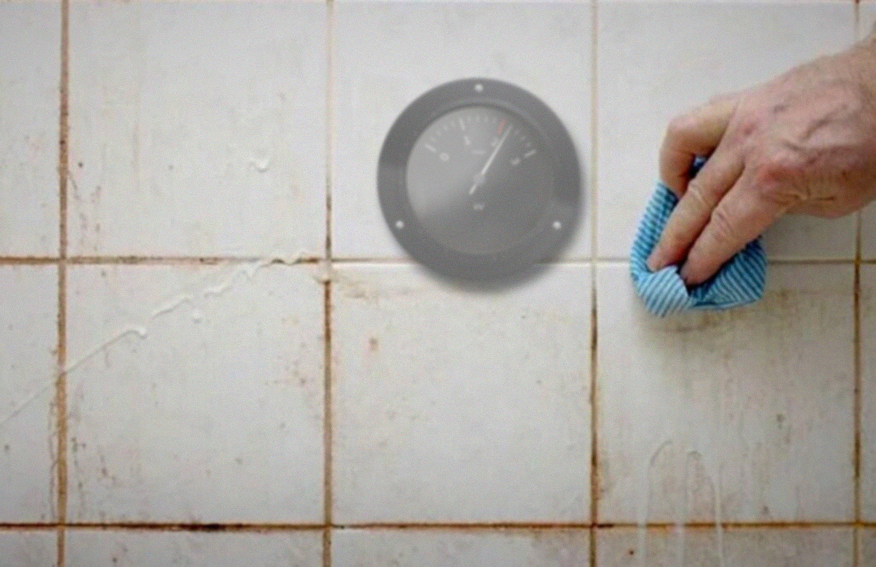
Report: 2.2 kV
